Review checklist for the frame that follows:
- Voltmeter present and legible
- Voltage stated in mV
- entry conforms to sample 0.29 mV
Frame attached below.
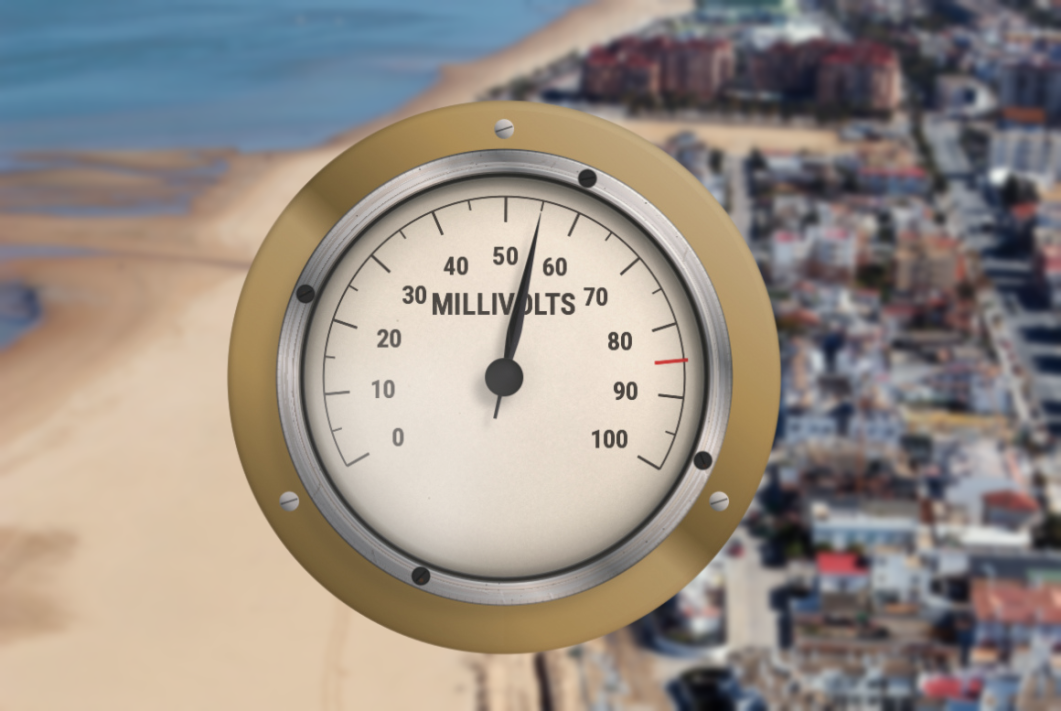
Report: 55 mV
